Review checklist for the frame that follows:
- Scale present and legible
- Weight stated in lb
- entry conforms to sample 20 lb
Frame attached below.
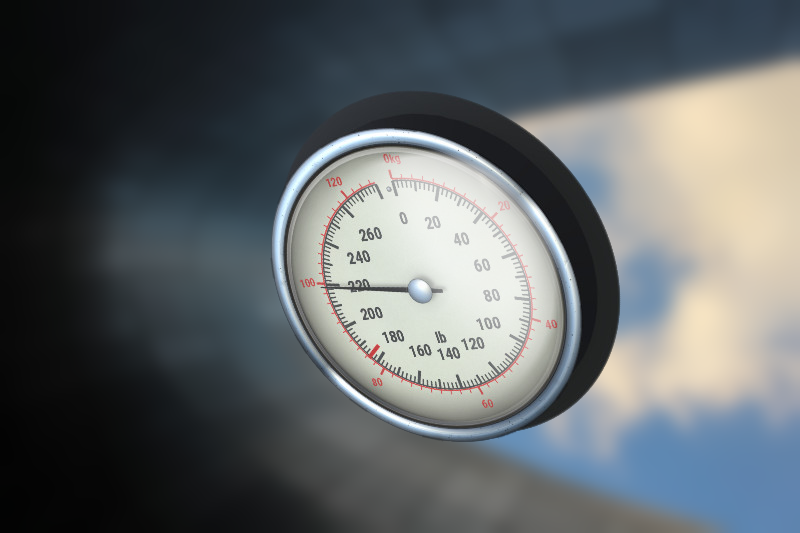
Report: 220 lb
